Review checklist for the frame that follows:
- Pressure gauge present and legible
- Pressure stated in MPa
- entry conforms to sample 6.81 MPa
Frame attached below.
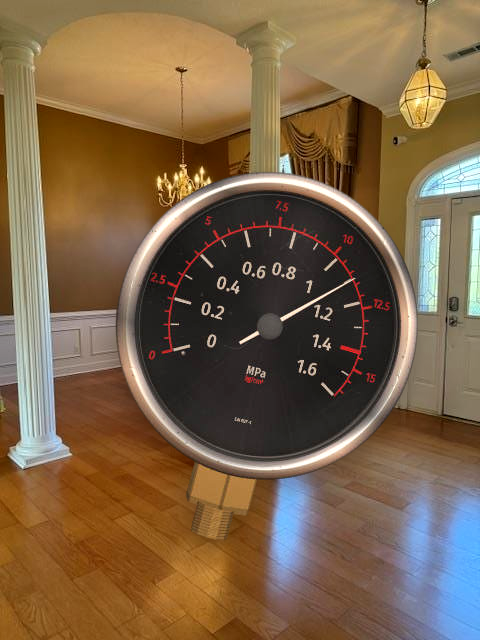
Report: 1.1 MPa
